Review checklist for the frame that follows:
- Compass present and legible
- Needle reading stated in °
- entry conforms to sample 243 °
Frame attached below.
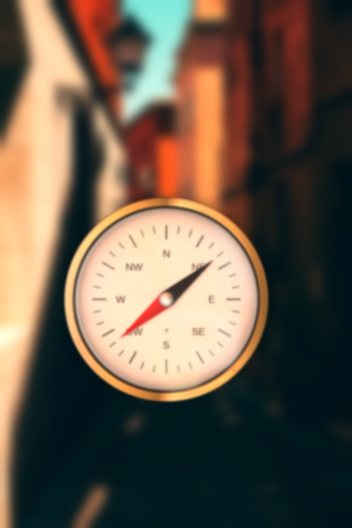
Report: 230 °
